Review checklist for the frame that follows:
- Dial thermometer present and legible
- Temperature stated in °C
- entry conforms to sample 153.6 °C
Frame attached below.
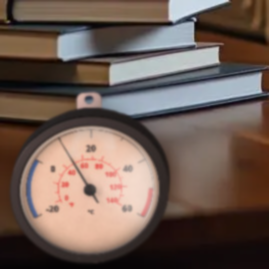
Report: 10 °C
